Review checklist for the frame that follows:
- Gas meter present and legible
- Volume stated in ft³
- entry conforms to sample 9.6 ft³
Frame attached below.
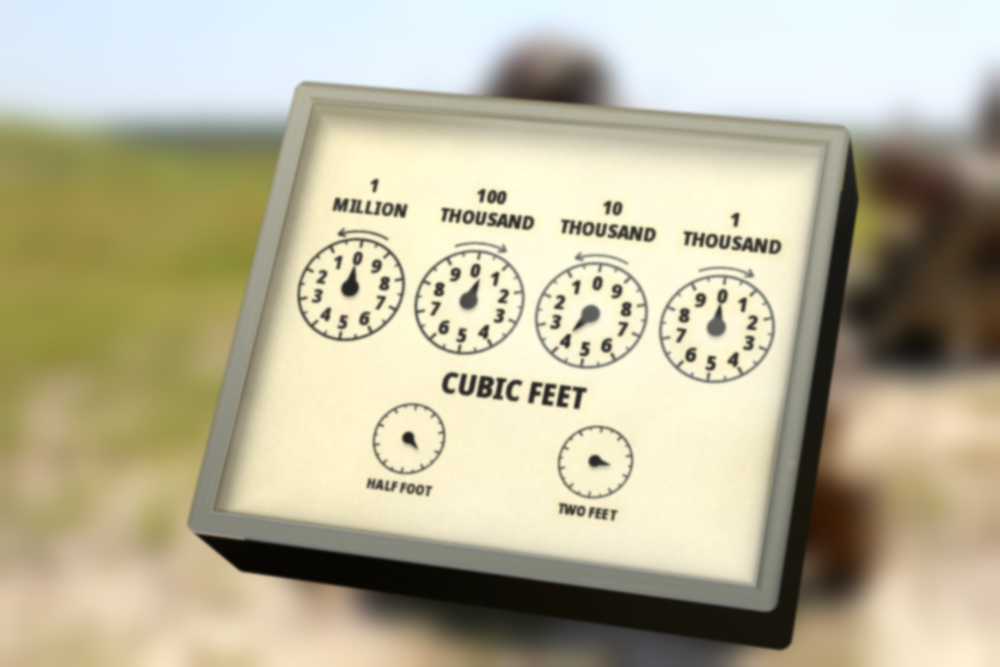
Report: 4000 ft³
